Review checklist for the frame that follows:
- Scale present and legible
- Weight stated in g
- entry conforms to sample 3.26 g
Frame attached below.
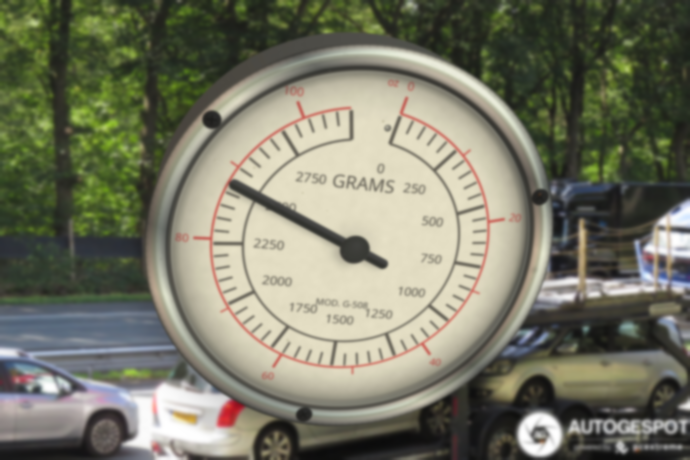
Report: 2500 g
